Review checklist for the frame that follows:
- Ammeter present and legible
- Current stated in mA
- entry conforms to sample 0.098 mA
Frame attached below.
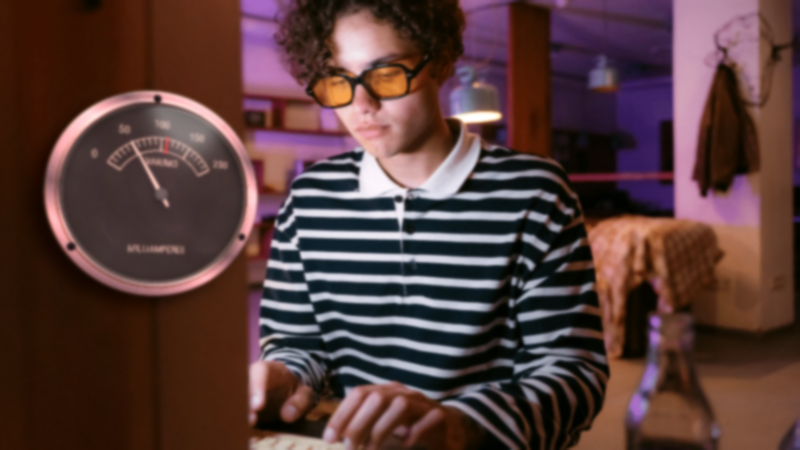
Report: 50 mA
